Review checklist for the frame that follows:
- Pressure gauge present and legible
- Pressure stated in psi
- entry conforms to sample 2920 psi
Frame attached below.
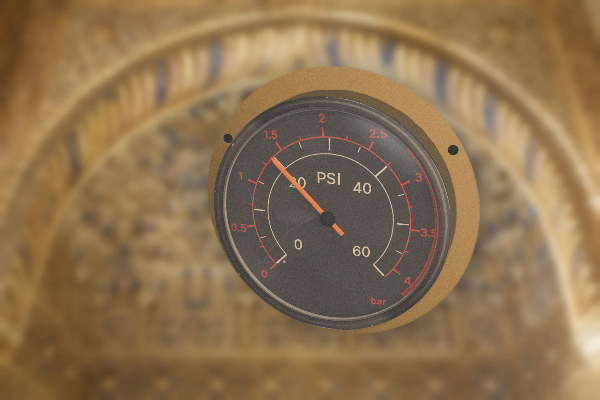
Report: 20 psi
